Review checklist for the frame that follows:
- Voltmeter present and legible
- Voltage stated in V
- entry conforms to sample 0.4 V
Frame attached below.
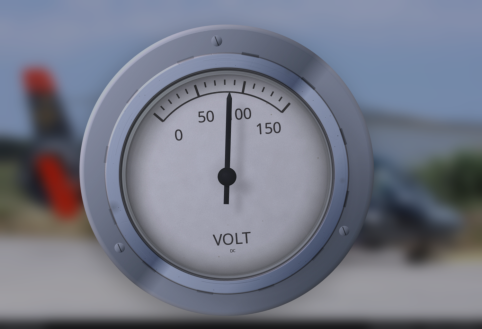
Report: 85 V
